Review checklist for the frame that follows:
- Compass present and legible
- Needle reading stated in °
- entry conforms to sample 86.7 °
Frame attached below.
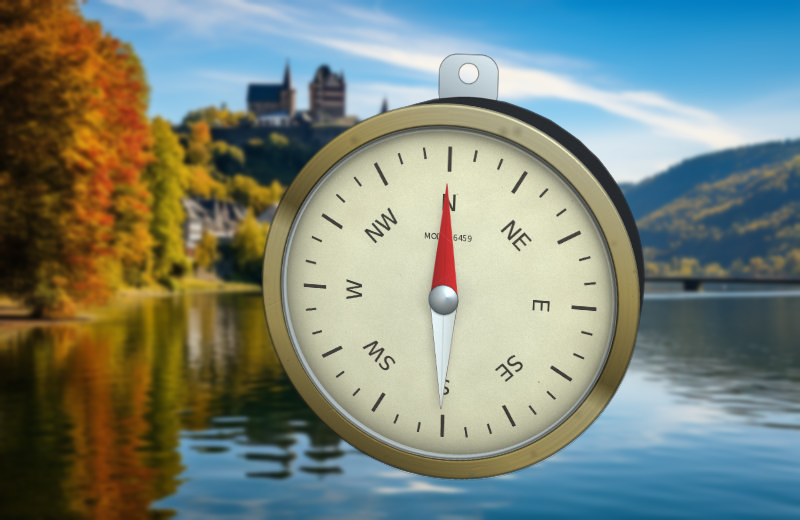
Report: 0 °
